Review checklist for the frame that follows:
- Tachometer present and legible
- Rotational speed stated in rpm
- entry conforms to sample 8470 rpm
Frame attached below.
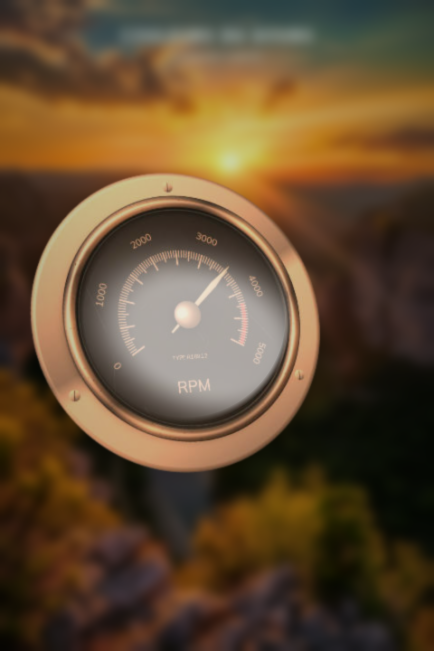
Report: 3500 rpm
